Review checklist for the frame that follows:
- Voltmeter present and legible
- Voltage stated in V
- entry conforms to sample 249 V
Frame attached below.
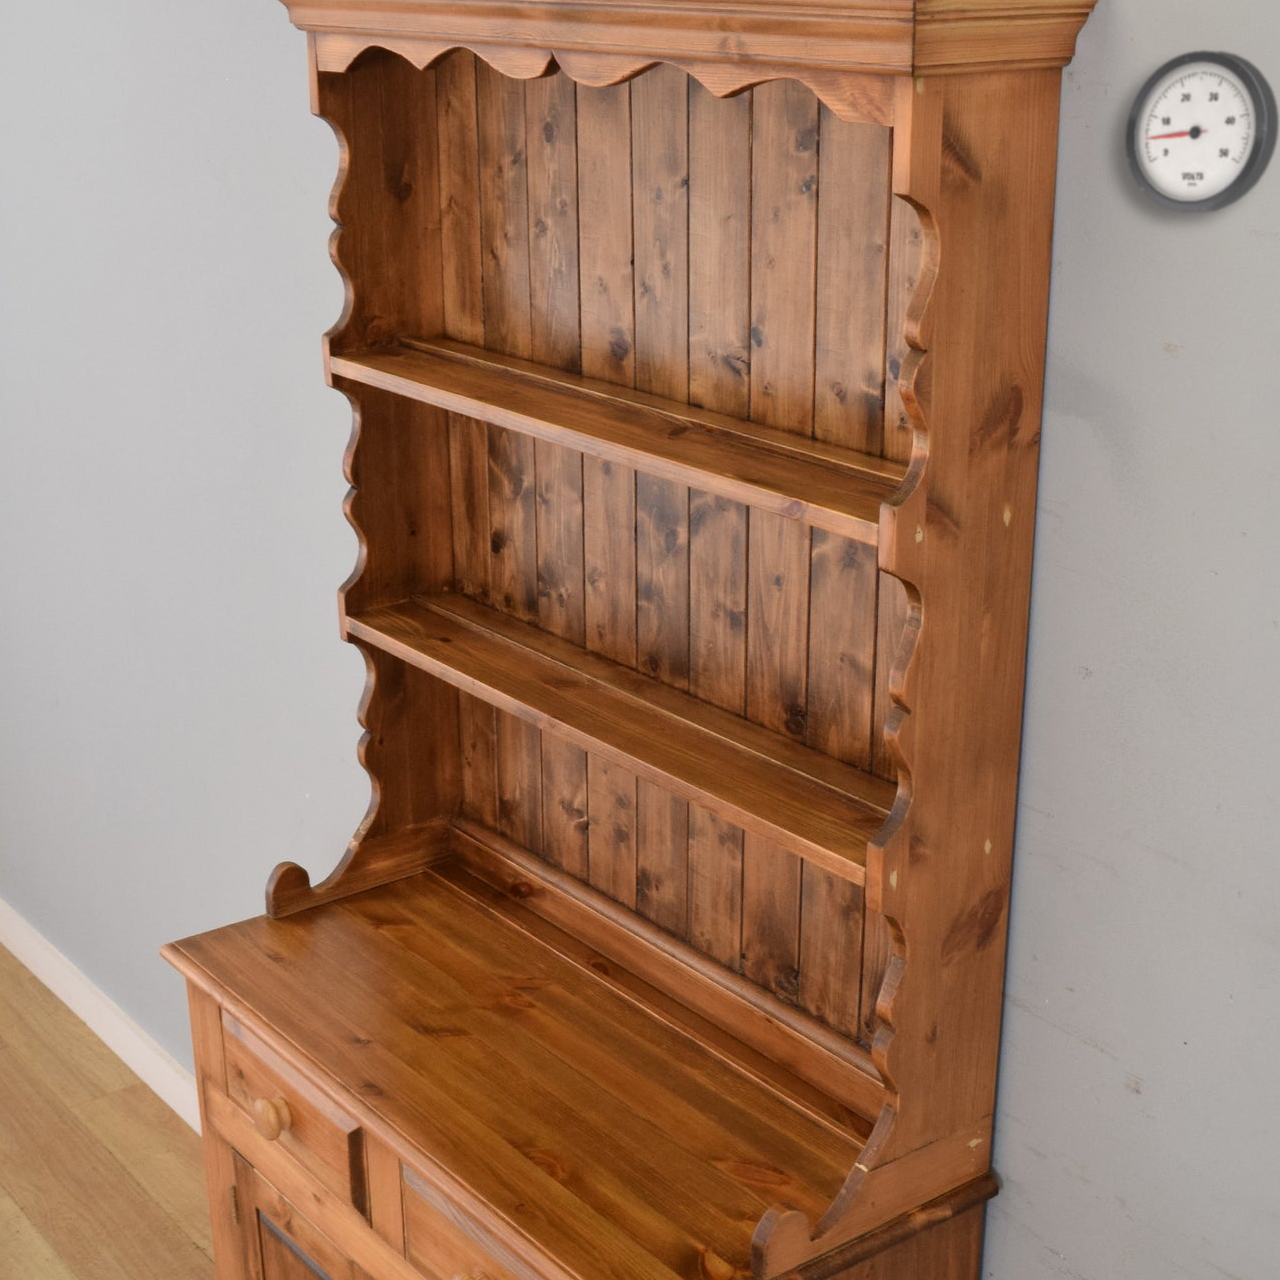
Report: 5 V
